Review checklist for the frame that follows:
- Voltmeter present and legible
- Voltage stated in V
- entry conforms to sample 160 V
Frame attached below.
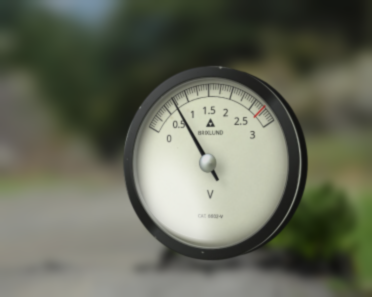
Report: 0.75 V
